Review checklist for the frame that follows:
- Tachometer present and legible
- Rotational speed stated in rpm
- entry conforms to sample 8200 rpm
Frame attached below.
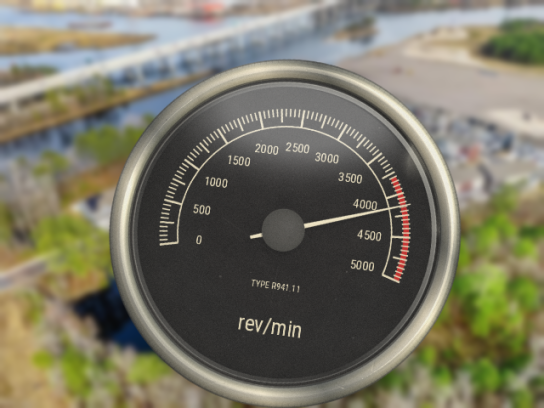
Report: 4150 rpm
